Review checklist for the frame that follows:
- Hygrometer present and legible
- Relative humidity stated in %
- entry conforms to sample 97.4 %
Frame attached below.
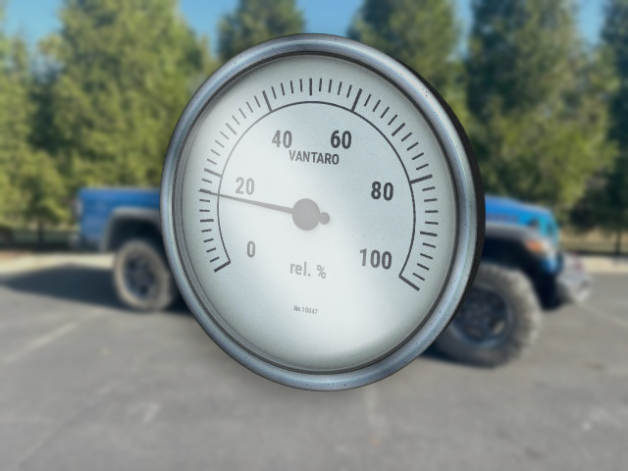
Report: 16 %
